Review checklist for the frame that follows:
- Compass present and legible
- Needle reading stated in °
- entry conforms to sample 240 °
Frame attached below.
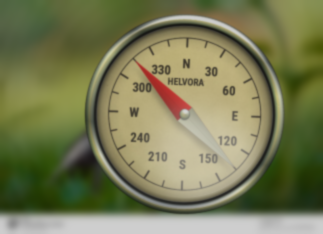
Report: 315 °
